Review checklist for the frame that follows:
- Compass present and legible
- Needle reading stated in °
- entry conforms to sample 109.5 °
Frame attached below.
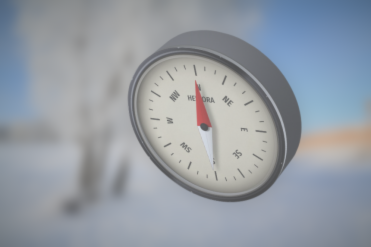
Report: 0 °
